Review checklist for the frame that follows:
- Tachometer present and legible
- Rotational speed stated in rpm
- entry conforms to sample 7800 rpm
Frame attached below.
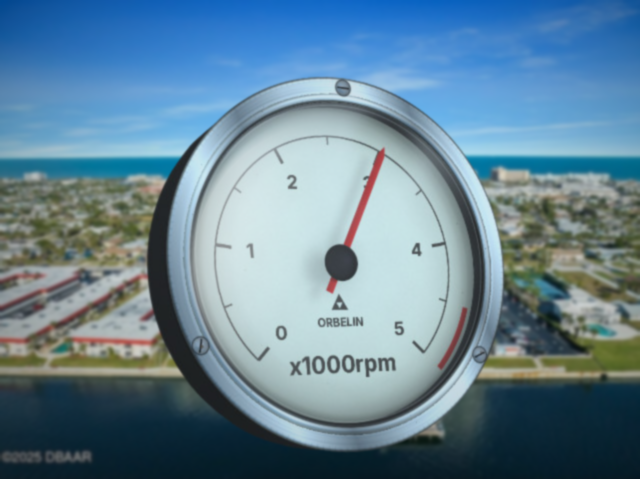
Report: 3000 rpm
